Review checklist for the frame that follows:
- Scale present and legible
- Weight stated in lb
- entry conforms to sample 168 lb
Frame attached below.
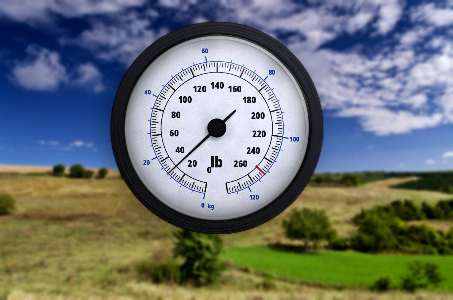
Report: 30 lb
